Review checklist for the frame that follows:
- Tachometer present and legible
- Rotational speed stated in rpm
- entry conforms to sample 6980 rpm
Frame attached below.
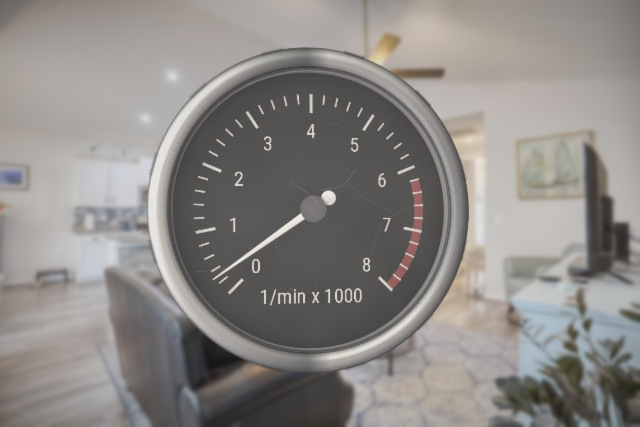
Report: 300 rpm
